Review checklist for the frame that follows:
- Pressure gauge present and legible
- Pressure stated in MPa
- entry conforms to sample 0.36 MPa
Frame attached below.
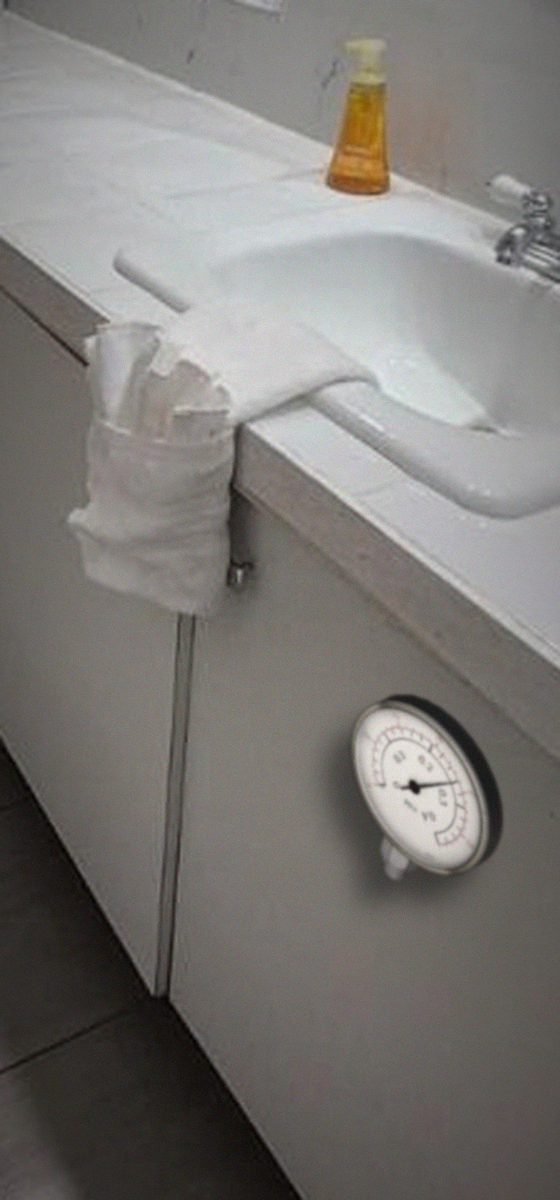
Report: 0.26 MPa
